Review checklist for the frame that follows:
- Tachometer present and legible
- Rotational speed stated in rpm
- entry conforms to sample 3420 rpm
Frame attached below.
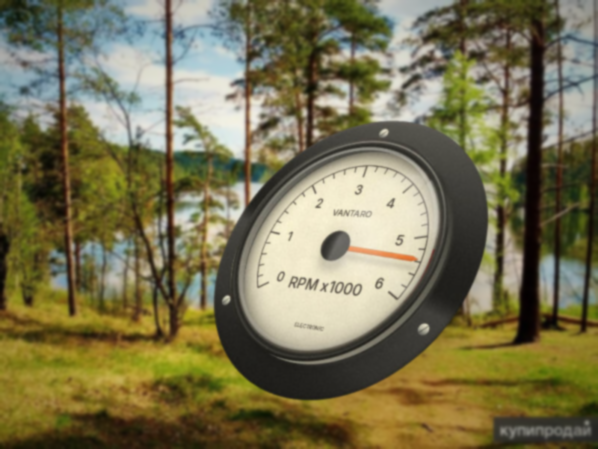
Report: 5400 rpm
